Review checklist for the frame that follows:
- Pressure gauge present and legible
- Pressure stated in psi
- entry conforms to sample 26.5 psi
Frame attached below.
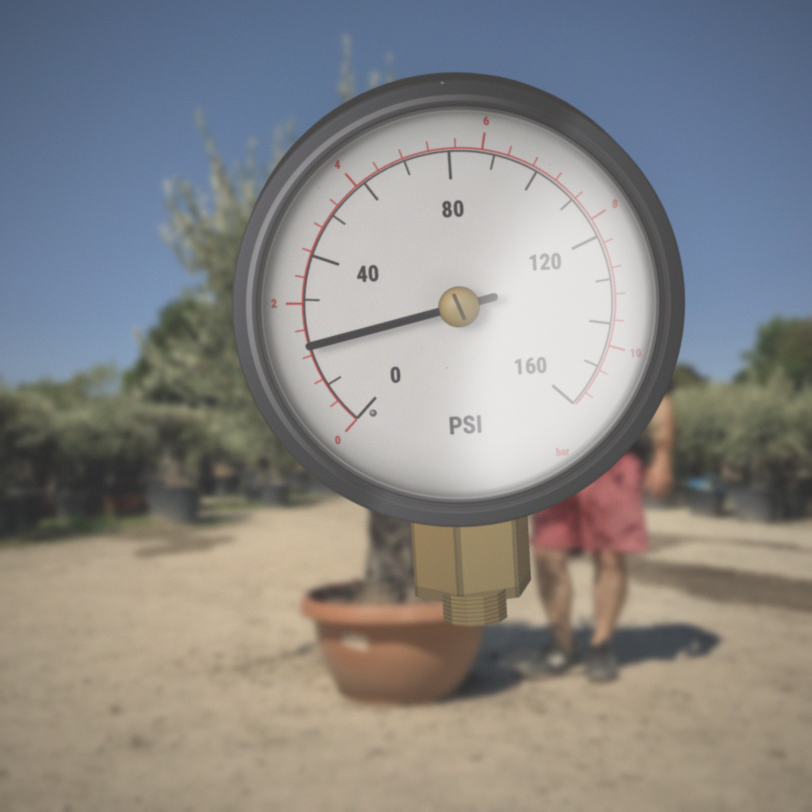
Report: 20 psi
